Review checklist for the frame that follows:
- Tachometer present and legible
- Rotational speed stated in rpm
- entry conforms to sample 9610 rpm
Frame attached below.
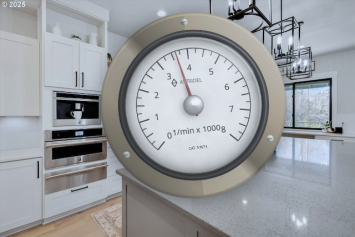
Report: 3625 rpm
